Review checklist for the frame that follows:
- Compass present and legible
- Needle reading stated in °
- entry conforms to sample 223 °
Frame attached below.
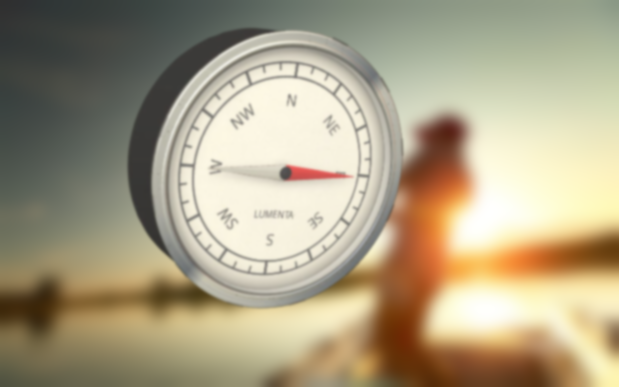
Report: 90 °
